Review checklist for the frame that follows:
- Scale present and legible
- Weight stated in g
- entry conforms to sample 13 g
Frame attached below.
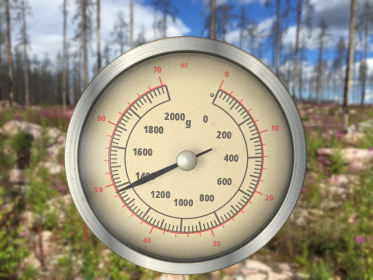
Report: 1380 g
